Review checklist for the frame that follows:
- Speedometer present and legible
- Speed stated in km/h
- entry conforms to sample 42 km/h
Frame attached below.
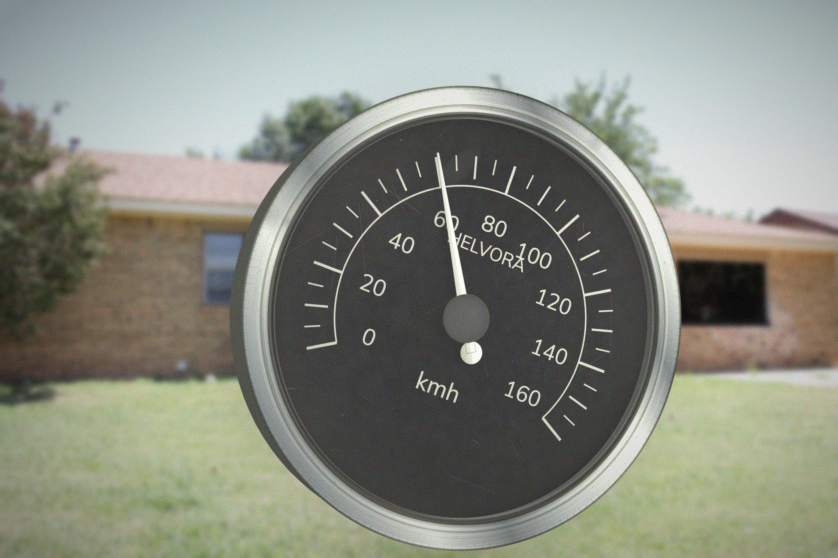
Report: 60 km/h
